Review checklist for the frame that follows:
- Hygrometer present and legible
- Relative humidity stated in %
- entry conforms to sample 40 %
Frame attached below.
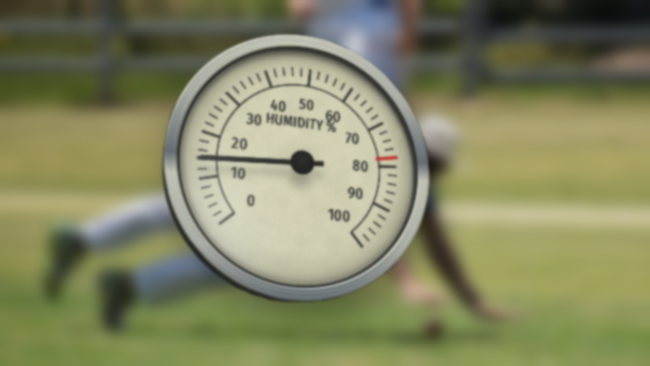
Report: 14 %
